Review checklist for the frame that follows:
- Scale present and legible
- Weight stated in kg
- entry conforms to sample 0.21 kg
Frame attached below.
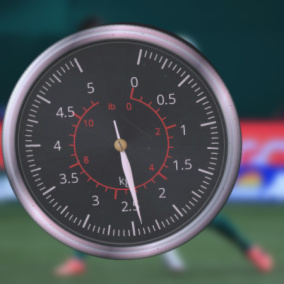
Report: 2.4 kg
